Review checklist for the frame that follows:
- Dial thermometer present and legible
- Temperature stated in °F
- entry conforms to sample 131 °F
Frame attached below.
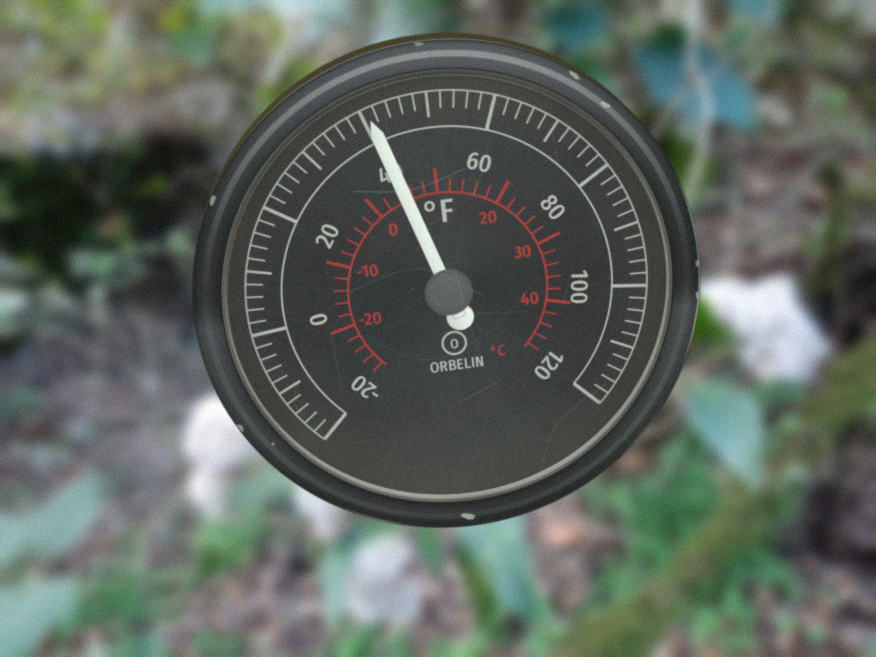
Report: 41 °F
